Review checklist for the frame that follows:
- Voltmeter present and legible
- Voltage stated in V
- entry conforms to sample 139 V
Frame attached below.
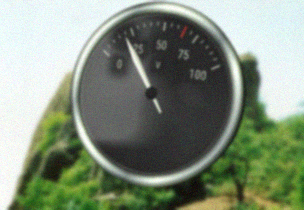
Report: 20 V
